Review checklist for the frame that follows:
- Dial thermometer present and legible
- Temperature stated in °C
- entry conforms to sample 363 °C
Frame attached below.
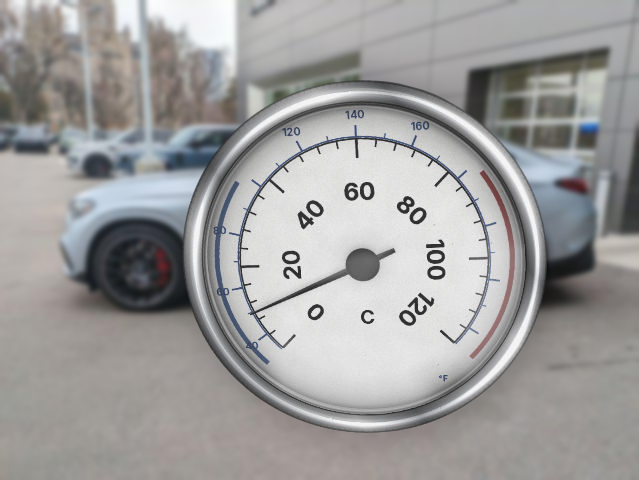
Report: 10 °C
